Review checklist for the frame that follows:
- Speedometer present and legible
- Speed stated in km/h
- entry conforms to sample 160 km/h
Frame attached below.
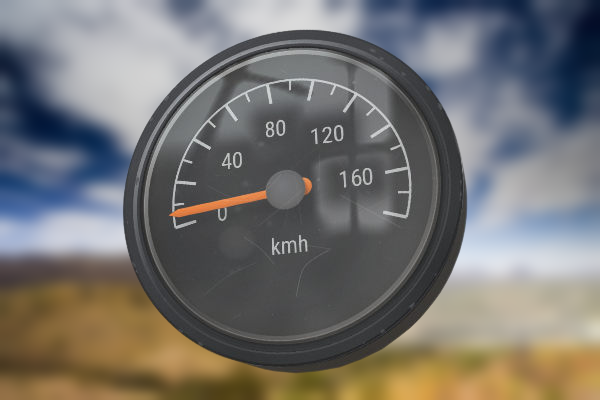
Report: 5 km/h
